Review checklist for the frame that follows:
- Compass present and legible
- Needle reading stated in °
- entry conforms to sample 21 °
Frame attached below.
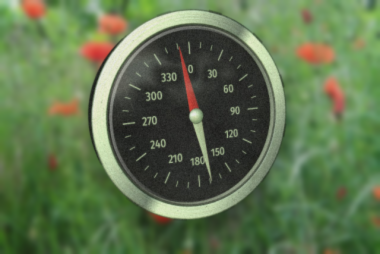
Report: 350 °
